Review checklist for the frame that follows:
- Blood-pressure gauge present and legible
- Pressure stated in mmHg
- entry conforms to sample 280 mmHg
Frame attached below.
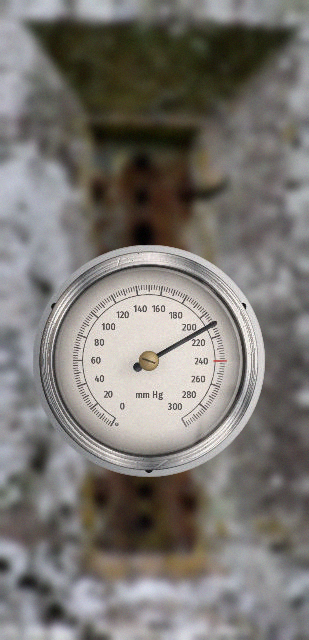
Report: 210 mmHg
